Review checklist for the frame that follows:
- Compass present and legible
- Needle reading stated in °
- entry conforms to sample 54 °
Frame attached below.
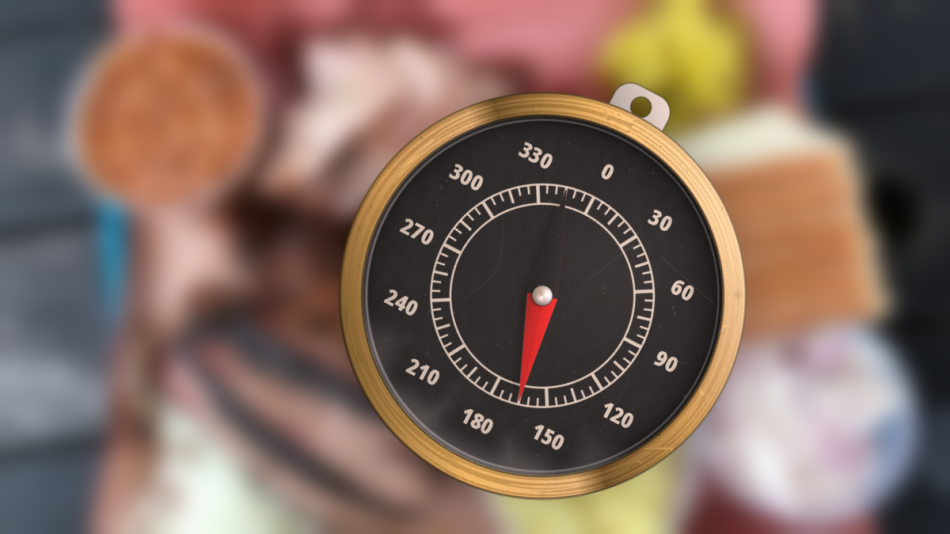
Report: 165 °
